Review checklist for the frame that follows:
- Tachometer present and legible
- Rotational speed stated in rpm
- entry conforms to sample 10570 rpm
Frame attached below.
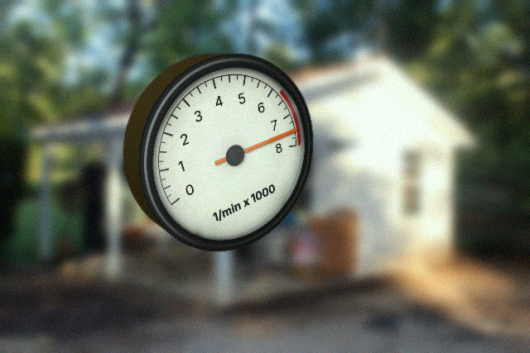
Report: 7500 rpm
